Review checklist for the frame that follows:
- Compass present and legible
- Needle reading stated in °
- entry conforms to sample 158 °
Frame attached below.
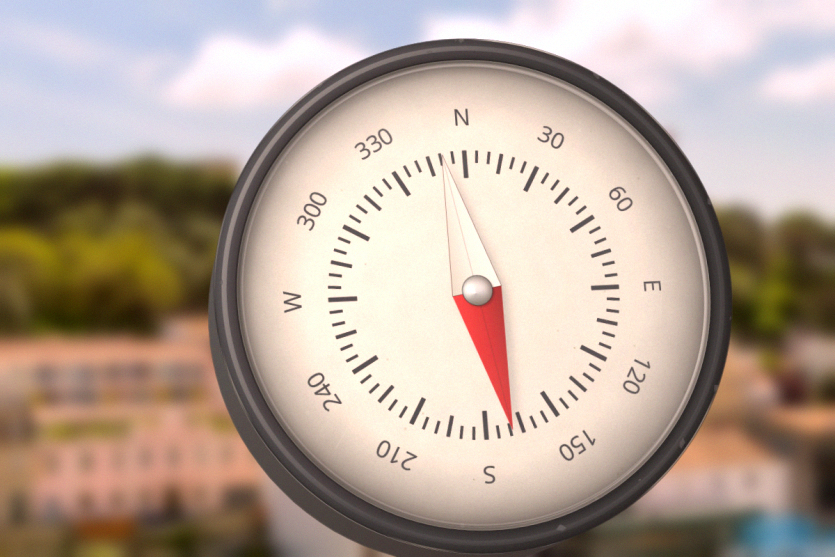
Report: 170 °
